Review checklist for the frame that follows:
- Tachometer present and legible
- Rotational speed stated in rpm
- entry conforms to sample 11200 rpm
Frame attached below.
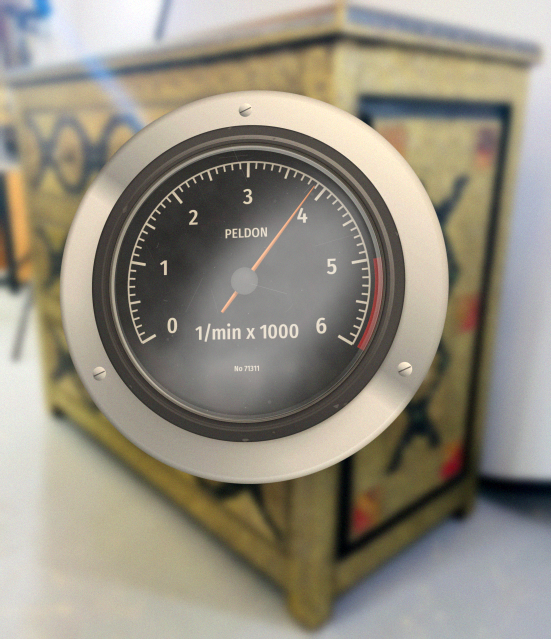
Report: 3900 rpm
